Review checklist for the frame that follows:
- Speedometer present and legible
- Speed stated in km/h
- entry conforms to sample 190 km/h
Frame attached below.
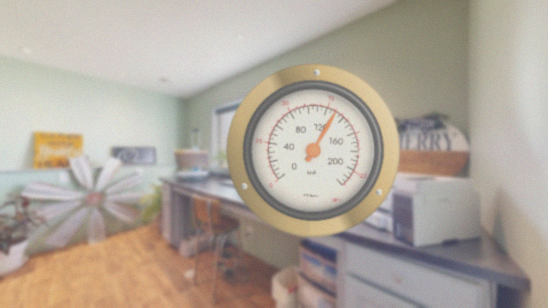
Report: 130 km/h
